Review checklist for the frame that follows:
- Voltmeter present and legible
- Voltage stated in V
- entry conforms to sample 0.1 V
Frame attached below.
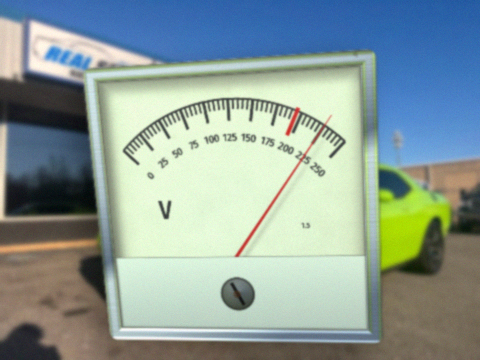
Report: 225 V
